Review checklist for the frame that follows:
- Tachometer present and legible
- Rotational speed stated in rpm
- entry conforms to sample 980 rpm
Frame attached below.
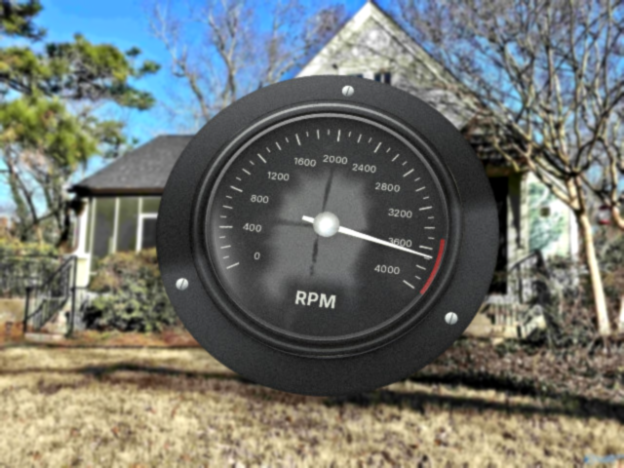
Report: 3700 rpm
